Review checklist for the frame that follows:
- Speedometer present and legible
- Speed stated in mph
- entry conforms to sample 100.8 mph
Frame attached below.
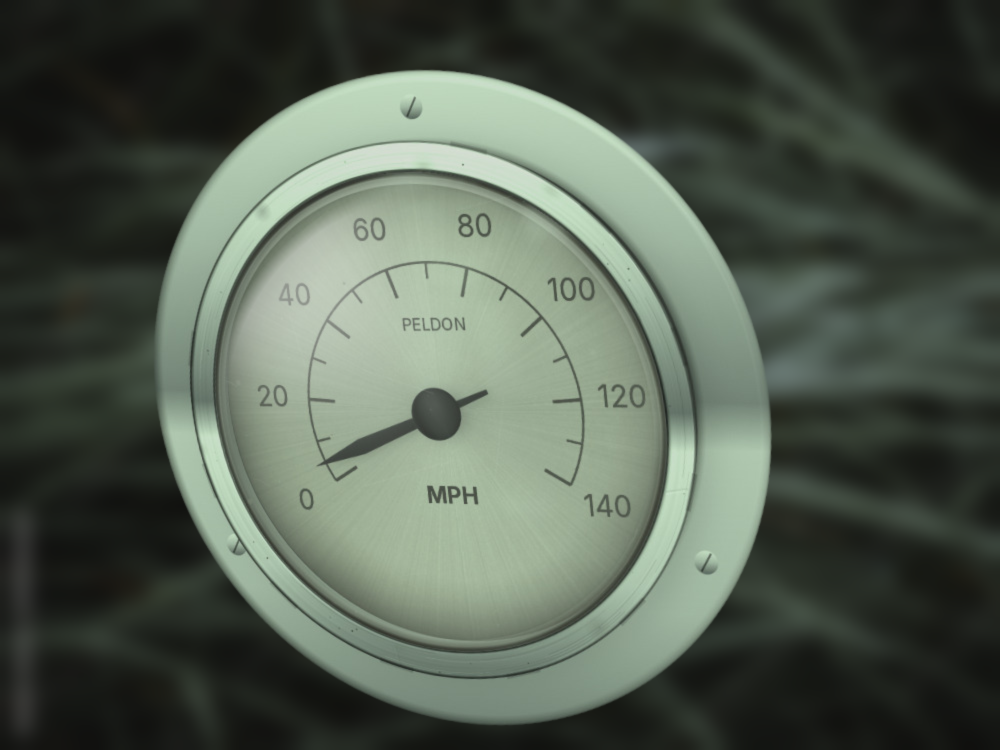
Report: 5 mph
